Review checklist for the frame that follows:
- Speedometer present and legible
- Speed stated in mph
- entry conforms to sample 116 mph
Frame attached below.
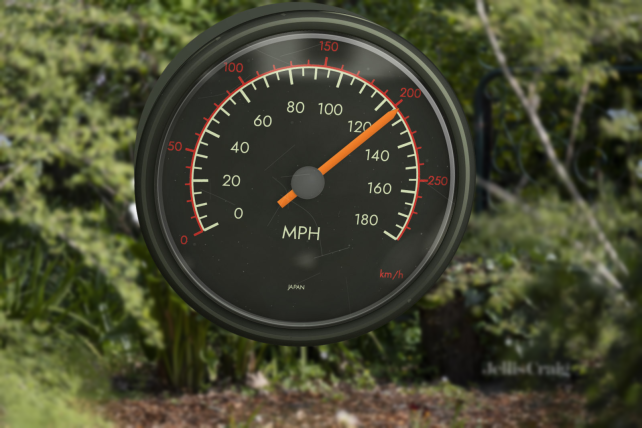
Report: 125 mph
